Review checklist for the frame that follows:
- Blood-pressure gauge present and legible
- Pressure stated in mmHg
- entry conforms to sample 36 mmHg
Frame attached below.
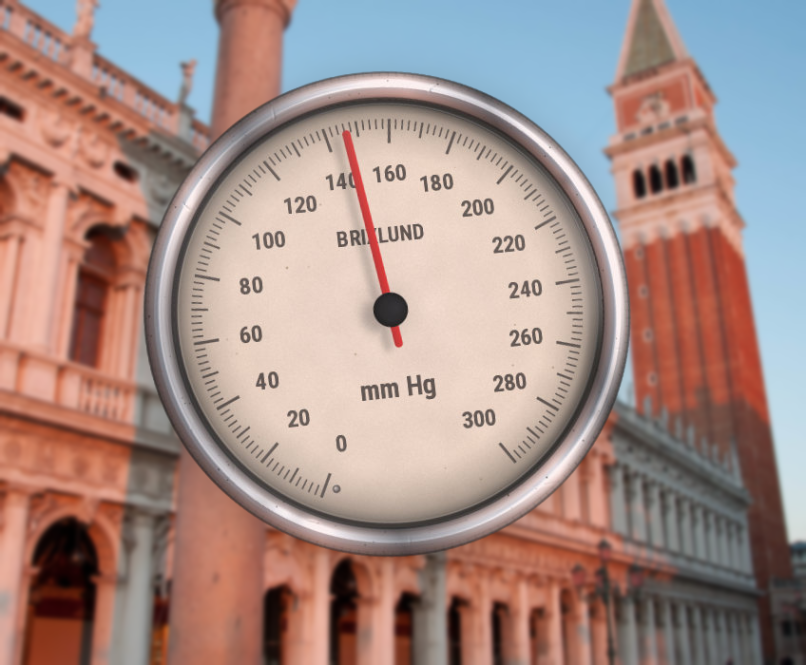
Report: 146 mmHg
